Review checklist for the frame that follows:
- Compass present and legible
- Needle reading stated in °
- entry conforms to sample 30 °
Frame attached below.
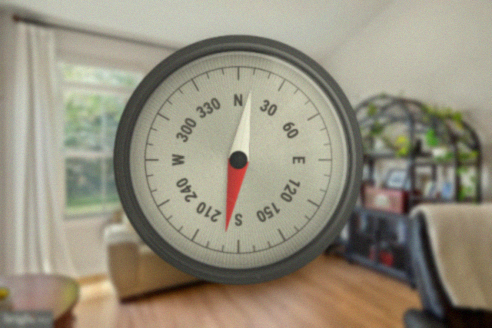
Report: 190 °
